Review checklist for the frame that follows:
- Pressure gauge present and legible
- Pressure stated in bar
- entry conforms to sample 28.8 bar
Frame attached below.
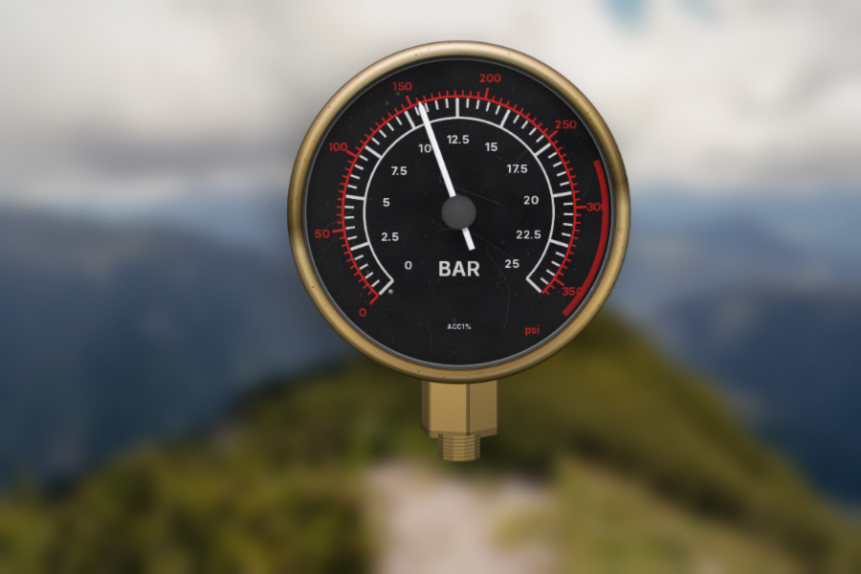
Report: 10.75 bar
